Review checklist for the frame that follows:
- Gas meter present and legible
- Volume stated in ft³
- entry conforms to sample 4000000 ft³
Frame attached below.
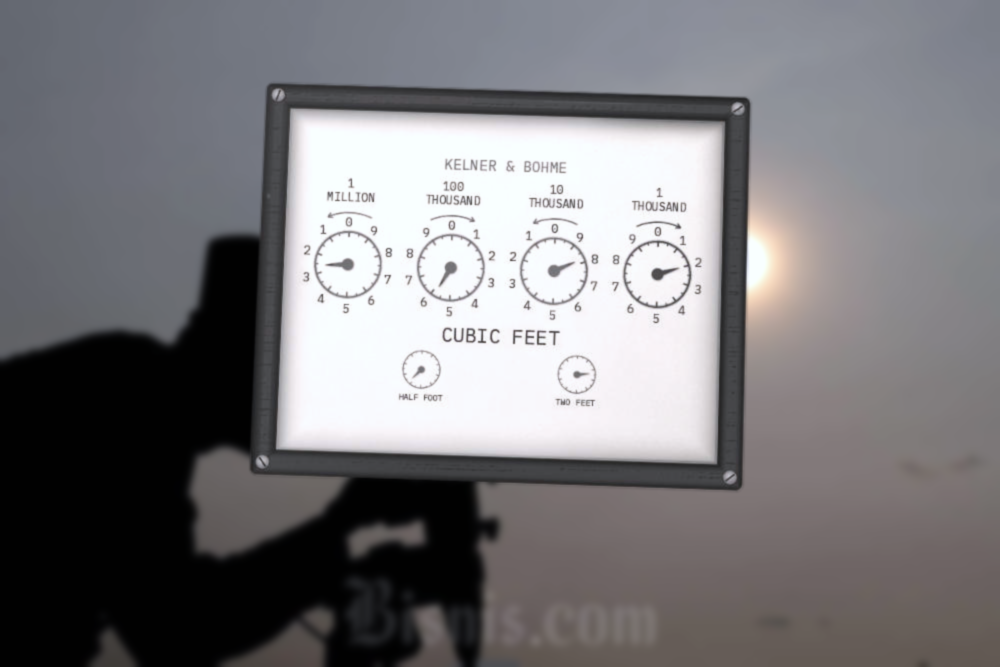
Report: 258200 ft³
